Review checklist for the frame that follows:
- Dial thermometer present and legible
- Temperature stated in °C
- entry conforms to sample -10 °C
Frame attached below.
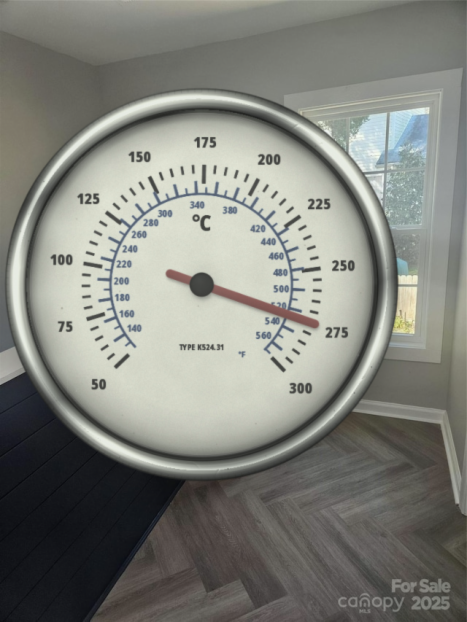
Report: 275 °C
